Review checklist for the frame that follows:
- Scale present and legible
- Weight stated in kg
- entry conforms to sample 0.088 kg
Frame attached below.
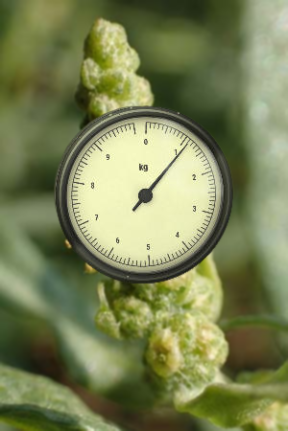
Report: 1.1 kg
